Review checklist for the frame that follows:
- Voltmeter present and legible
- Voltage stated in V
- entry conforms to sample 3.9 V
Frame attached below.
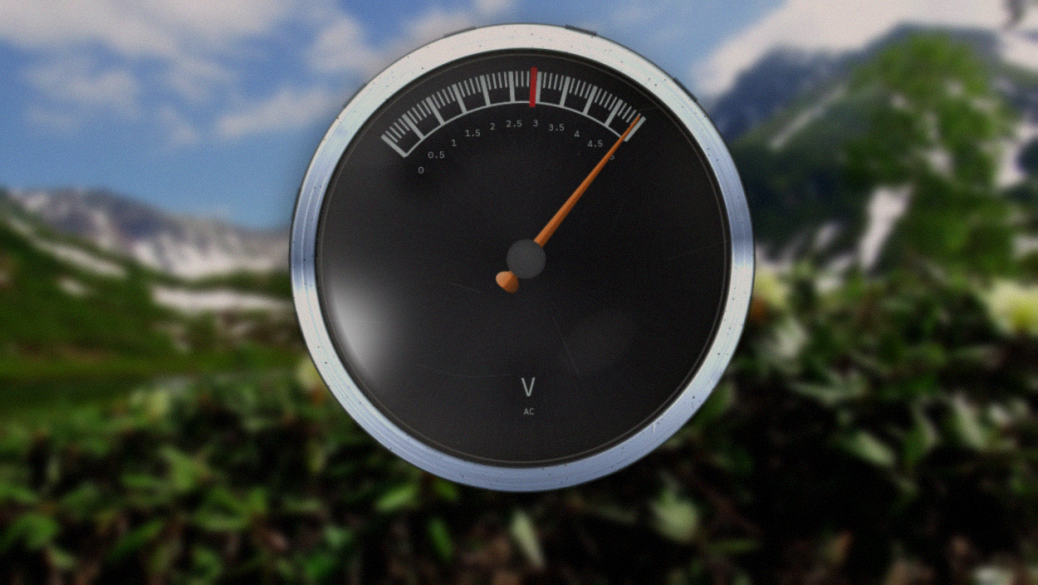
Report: 4.9 V
